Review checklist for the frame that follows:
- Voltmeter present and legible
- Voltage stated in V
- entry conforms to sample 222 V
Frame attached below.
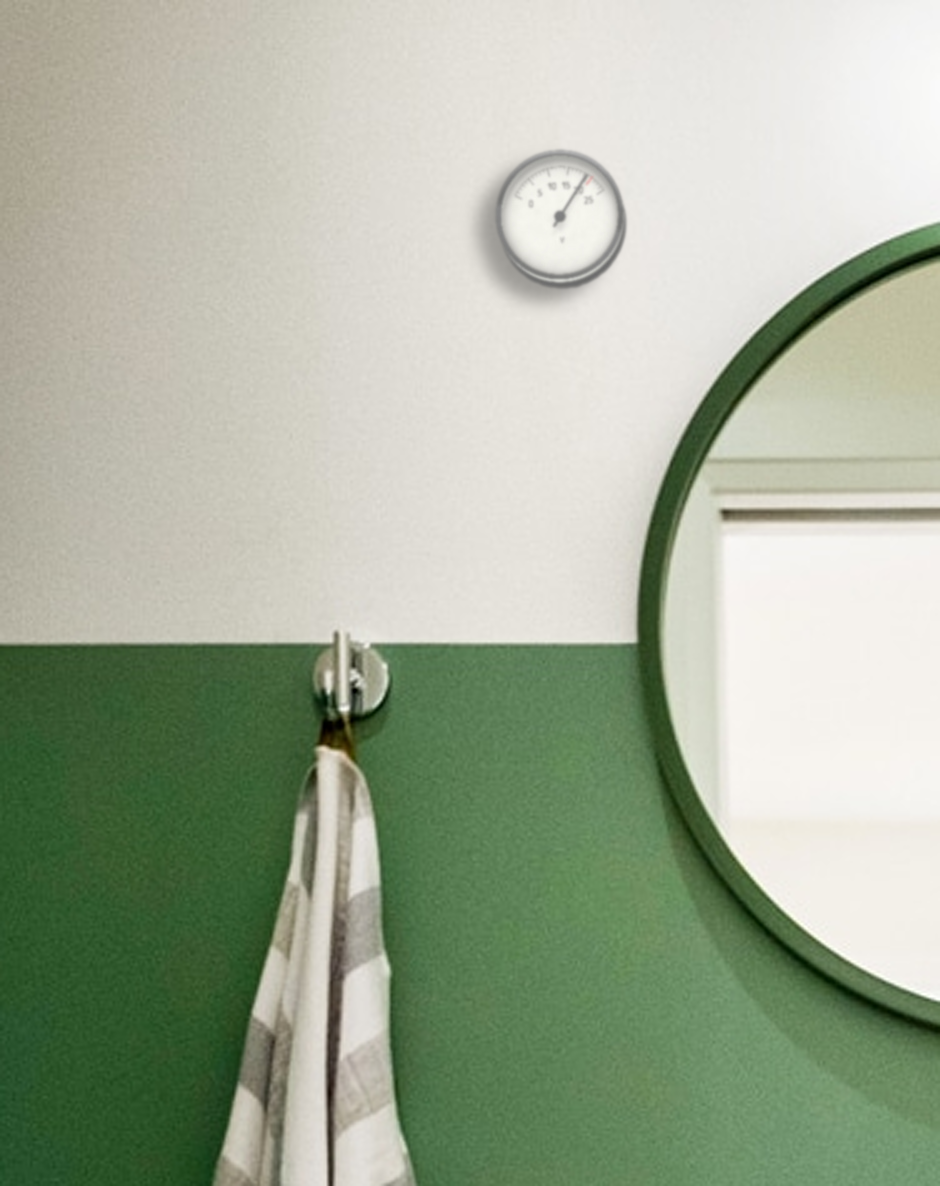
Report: 20 V
